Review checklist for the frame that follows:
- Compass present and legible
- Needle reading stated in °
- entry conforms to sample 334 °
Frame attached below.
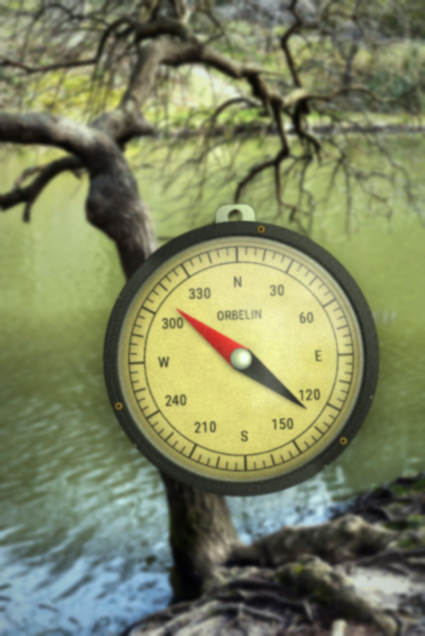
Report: 310 °
